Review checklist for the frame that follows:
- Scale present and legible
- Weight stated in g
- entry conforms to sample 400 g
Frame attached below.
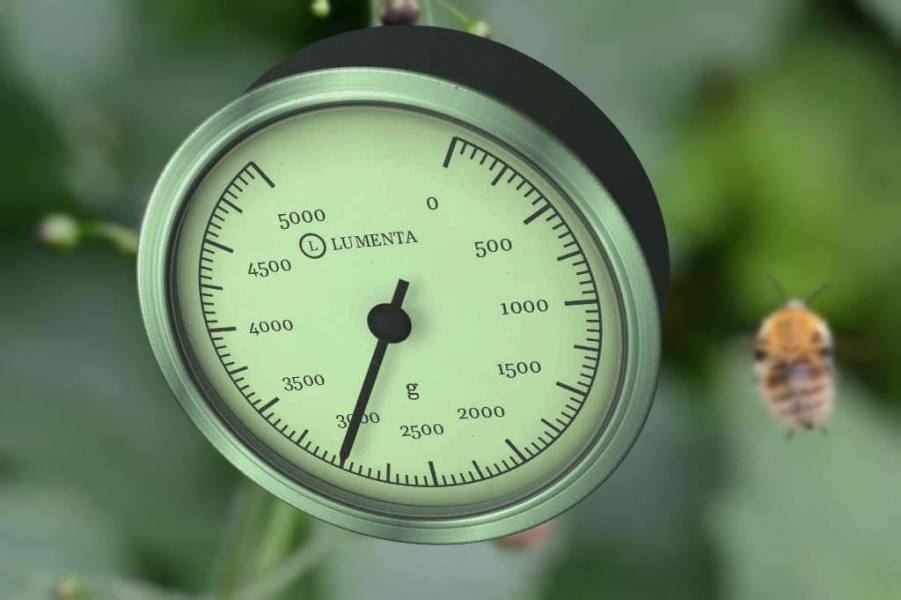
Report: 3000 g
